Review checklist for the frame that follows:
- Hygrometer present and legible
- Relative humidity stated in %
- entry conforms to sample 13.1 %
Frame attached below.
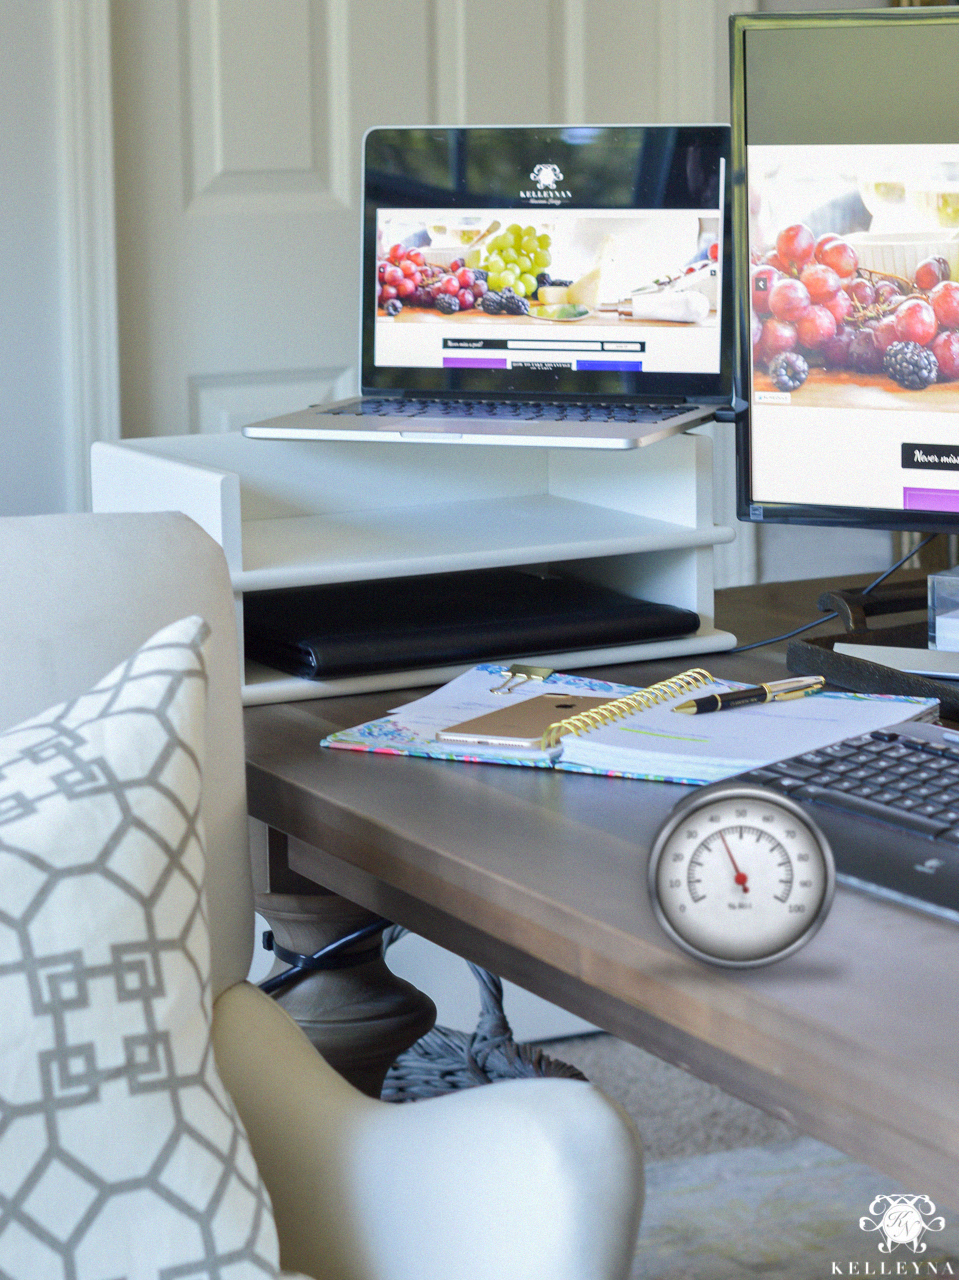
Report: 40 %
